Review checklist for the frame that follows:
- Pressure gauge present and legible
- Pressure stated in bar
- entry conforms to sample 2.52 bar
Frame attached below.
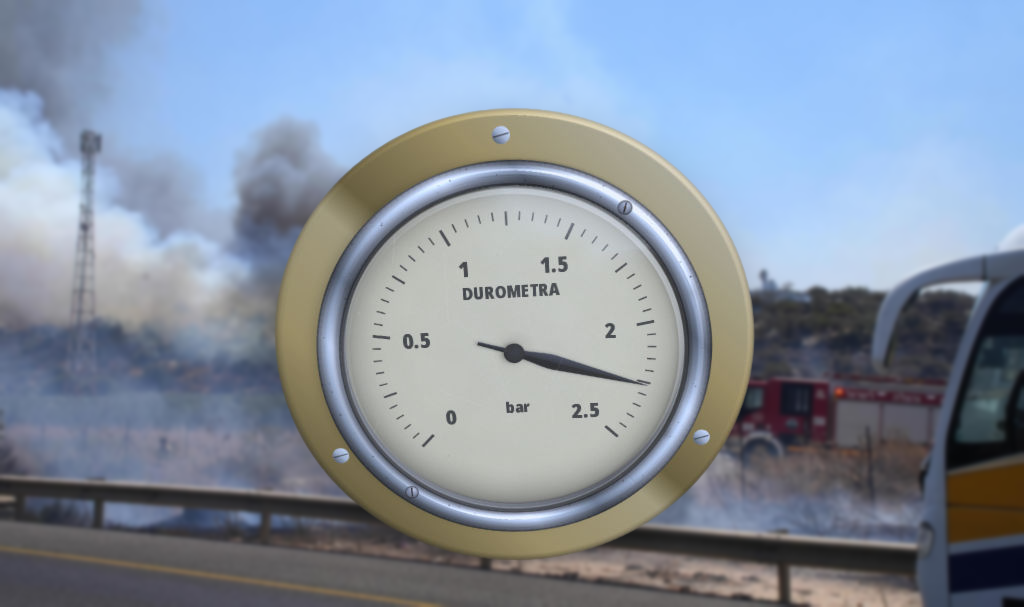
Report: 2.25 bar
